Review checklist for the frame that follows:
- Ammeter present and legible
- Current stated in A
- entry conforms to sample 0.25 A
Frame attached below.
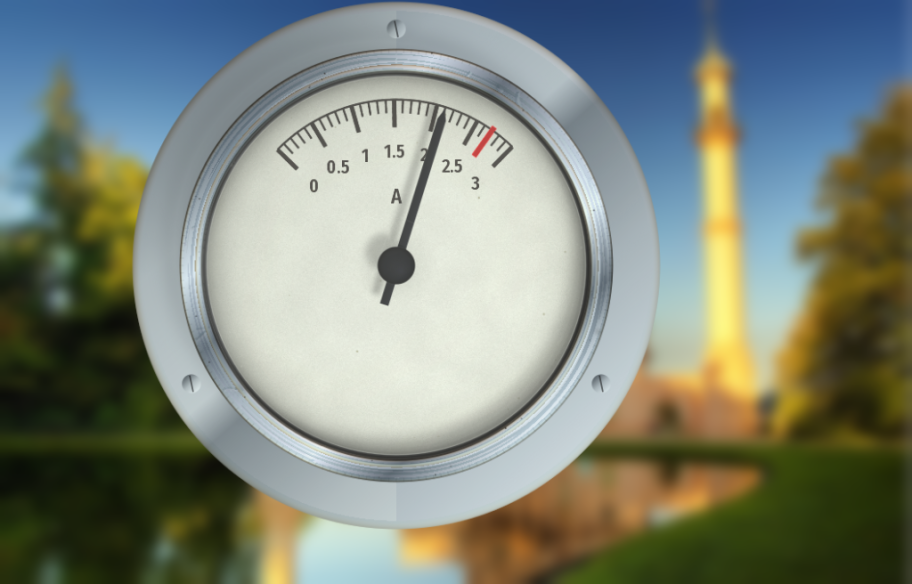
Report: 2.1 A
